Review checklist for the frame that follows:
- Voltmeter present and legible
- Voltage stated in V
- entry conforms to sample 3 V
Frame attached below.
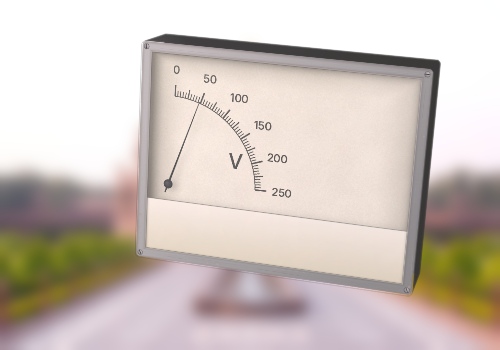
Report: 50 V
